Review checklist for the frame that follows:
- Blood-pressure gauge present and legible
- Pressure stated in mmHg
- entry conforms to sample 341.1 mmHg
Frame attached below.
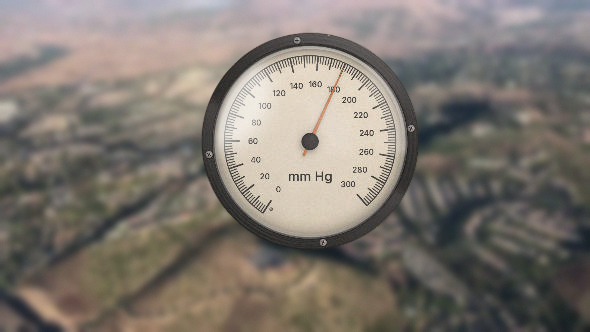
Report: 180 mmHg
